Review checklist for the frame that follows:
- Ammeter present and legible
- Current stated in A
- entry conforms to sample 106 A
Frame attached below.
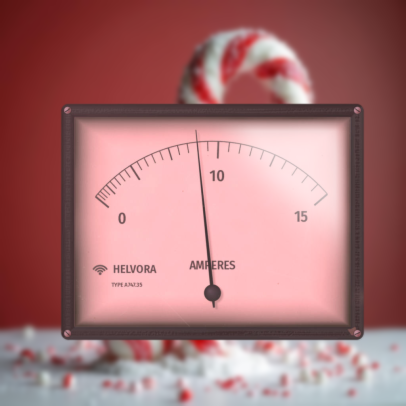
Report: 9 A
